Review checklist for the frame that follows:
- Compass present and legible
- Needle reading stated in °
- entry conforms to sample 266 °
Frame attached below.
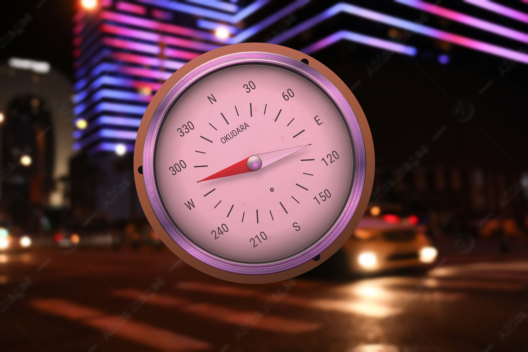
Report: 285 °
